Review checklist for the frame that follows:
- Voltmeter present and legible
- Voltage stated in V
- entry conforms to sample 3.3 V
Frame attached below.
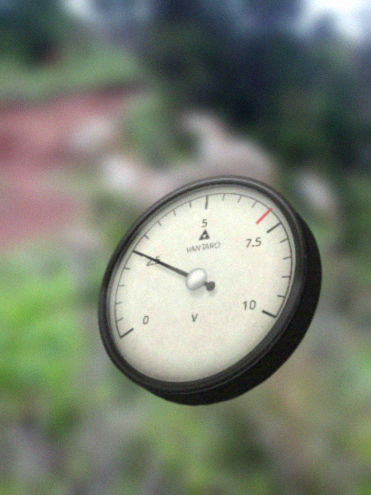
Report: 2.5 V
